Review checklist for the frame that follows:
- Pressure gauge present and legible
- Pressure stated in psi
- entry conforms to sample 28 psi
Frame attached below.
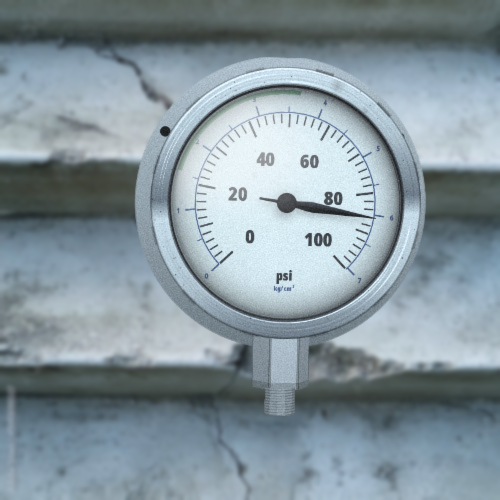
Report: 86 psi
